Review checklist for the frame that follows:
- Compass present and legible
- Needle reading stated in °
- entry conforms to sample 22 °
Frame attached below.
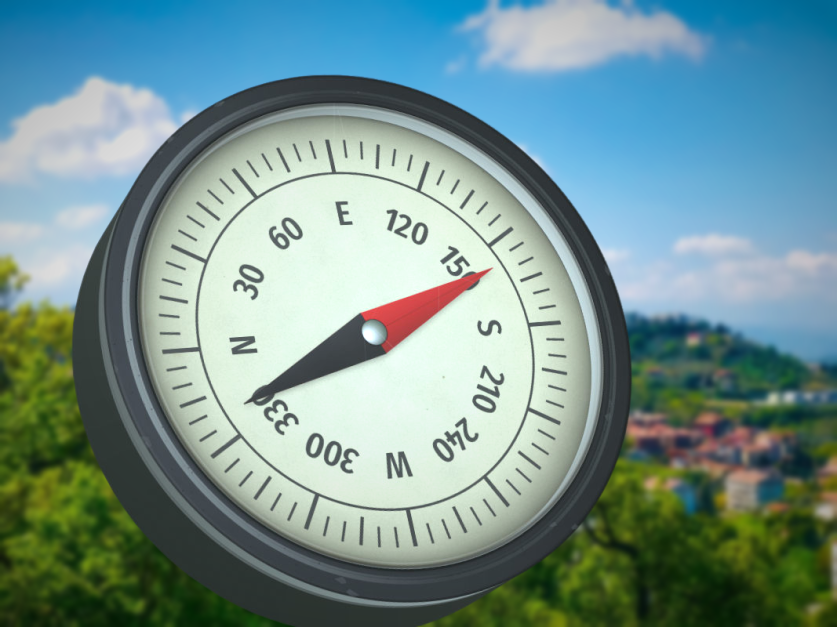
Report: 157.5 °
